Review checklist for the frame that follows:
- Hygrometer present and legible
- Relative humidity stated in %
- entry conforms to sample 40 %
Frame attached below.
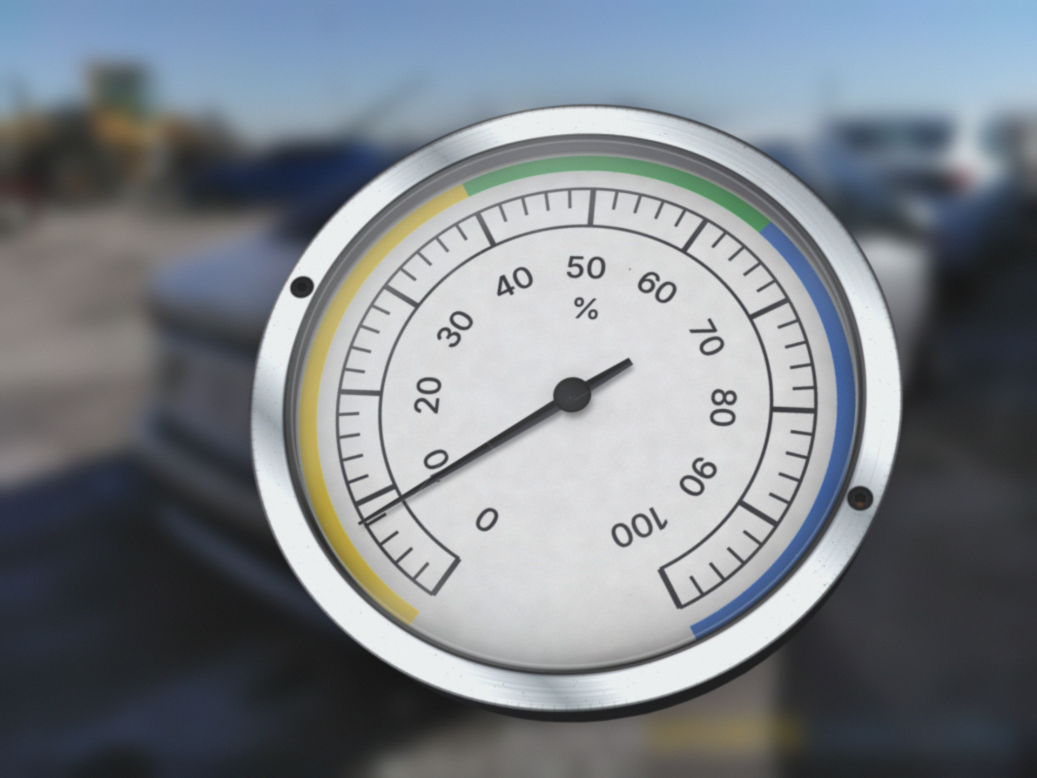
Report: 8 %
